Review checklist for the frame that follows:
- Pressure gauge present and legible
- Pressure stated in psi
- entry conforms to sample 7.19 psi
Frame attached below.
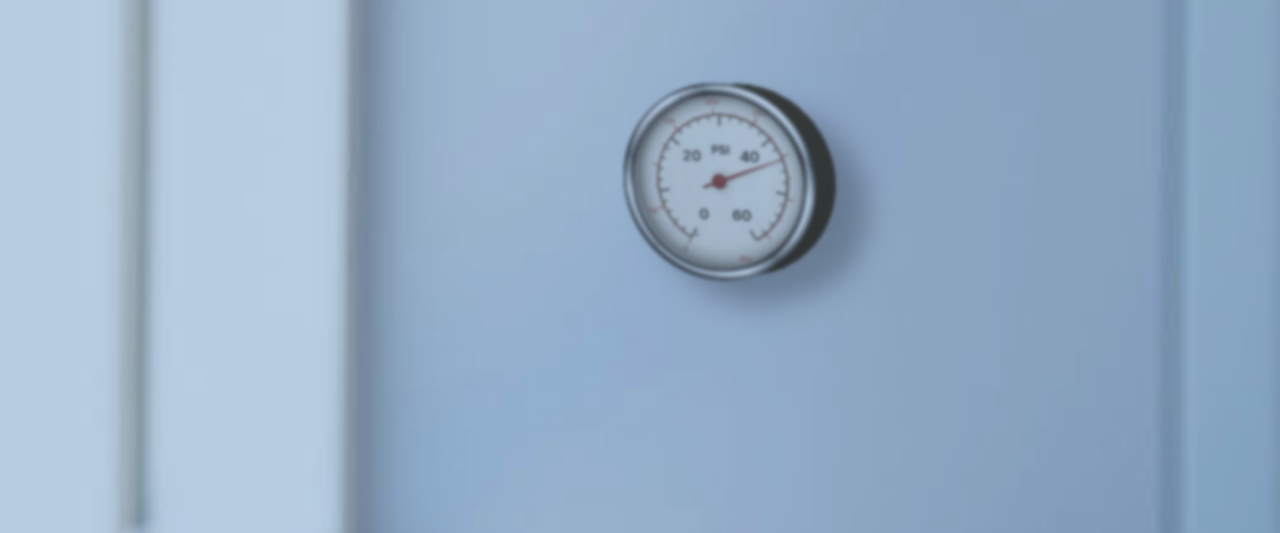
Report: 44 psi
